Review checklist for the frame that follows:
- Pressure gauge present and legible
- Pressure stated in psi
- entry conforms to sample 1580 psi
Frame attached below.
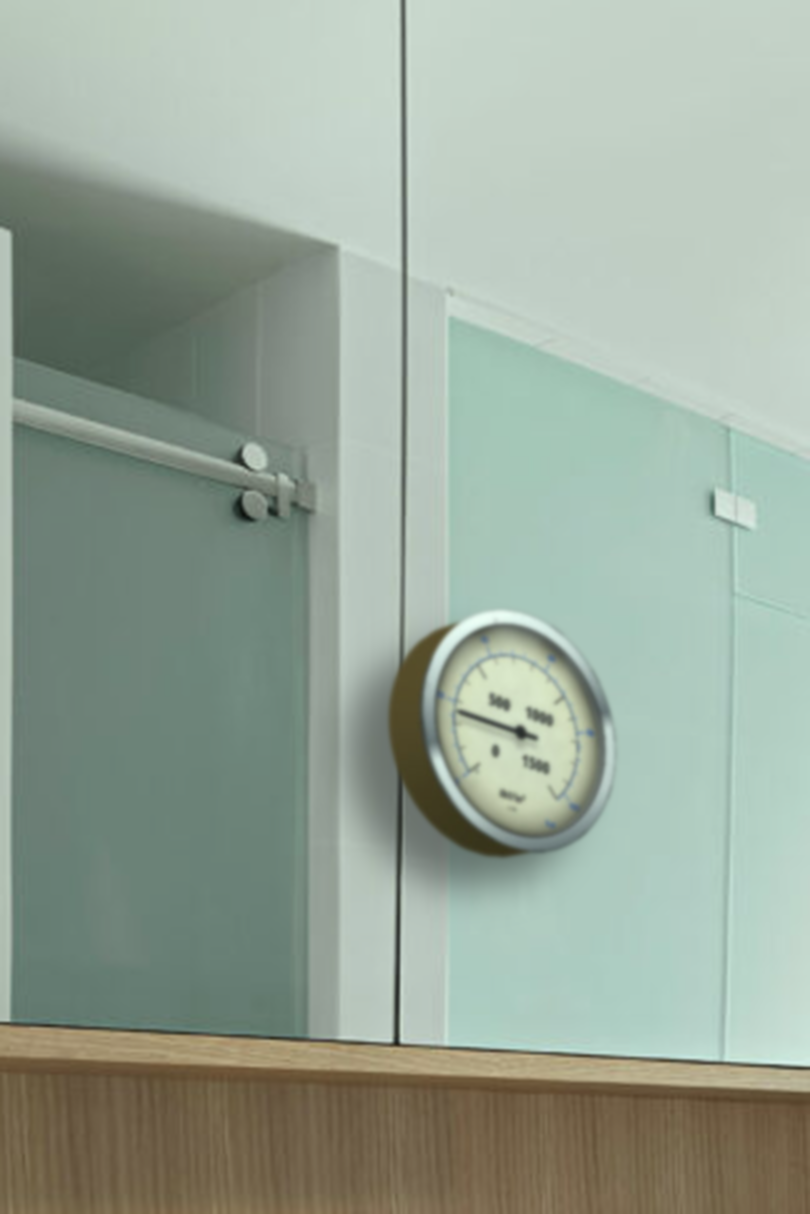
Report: 250 psi
